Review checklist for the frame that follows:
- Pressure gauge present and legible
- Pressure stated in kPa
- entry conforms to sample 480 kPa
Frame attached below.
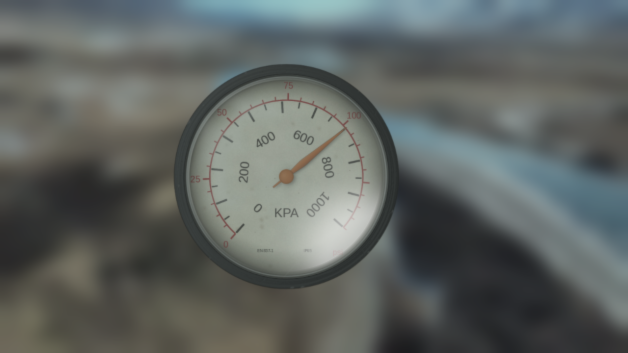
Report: 700 kPa
